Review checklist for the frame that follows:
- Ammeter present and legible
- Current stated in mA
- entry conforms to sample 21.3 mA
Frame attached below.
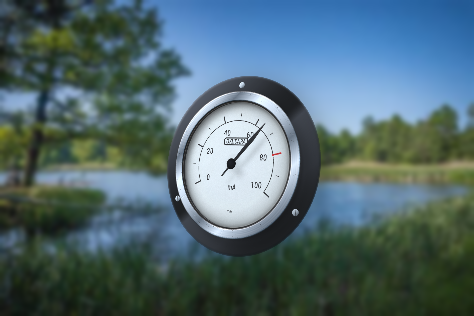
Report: 65 mA
